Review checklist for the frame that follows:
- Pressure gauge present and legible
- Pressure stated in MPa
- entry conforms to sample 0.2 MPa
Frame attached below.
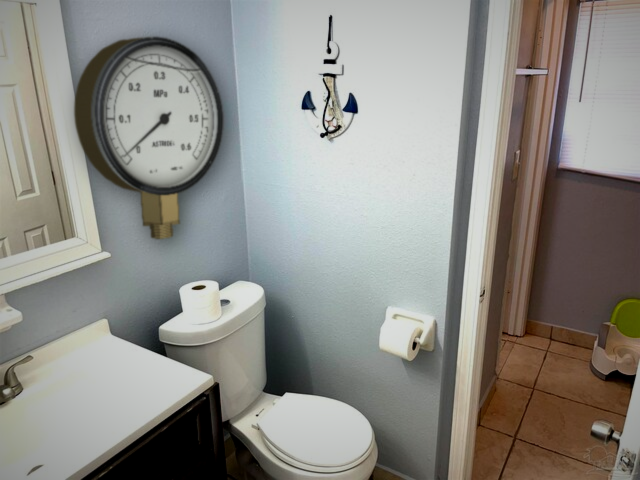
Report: 0.02 MPa
